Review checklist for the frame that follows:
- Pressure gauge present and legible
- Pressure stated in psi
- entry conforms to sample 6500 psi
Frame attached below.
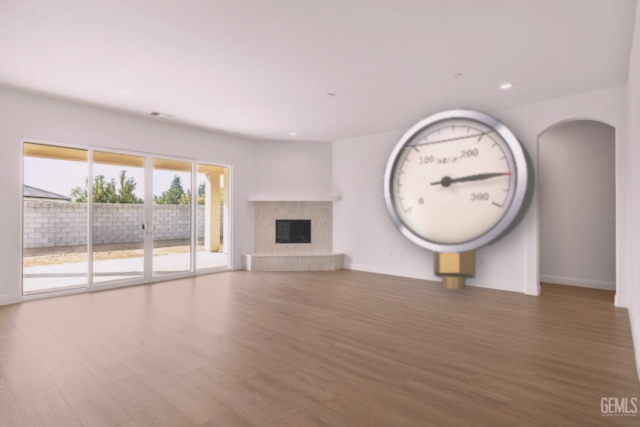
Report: 260 psi
